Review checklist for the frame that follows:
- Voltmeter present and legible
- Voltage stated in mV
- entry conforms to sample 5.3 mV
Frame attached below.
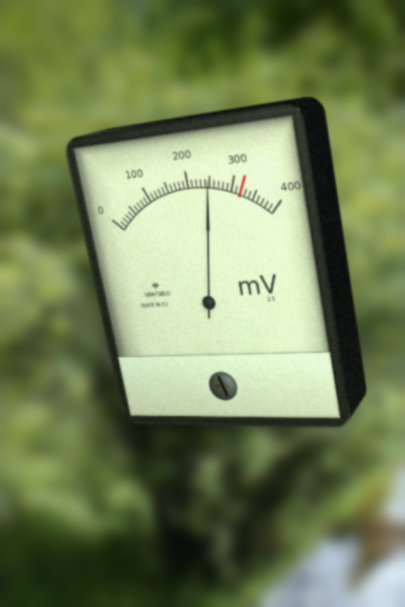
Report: 250 mV
